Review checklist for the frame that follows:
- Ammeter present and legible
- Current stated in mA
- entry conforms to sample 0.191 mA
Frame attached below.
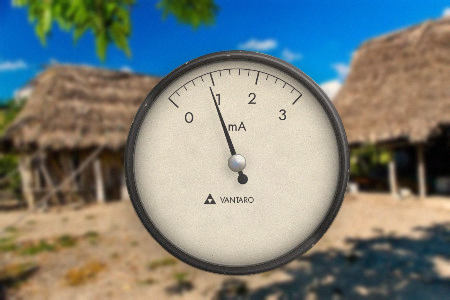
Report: 0.9 mA
